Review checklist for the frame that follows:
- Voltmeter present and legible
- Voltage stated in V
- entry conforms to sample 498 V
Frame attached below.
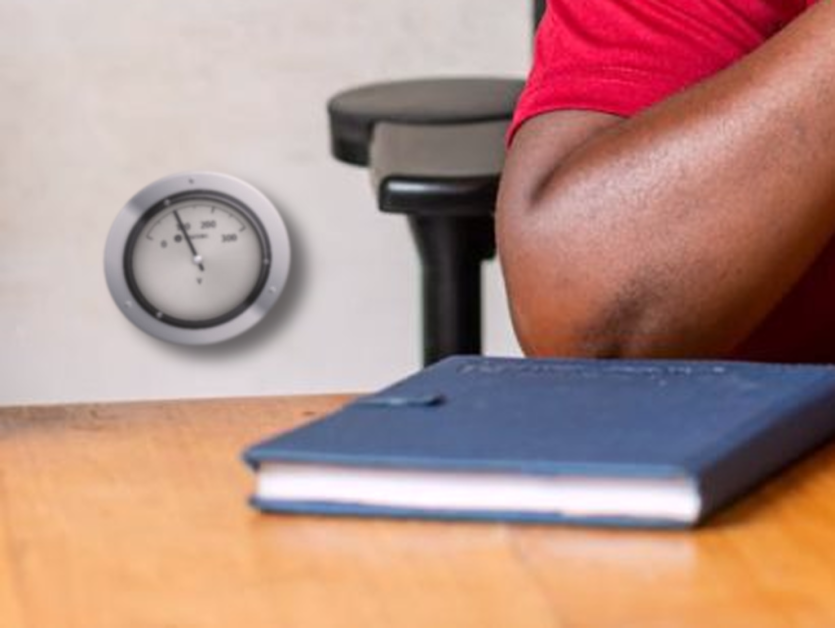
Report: 100 V
